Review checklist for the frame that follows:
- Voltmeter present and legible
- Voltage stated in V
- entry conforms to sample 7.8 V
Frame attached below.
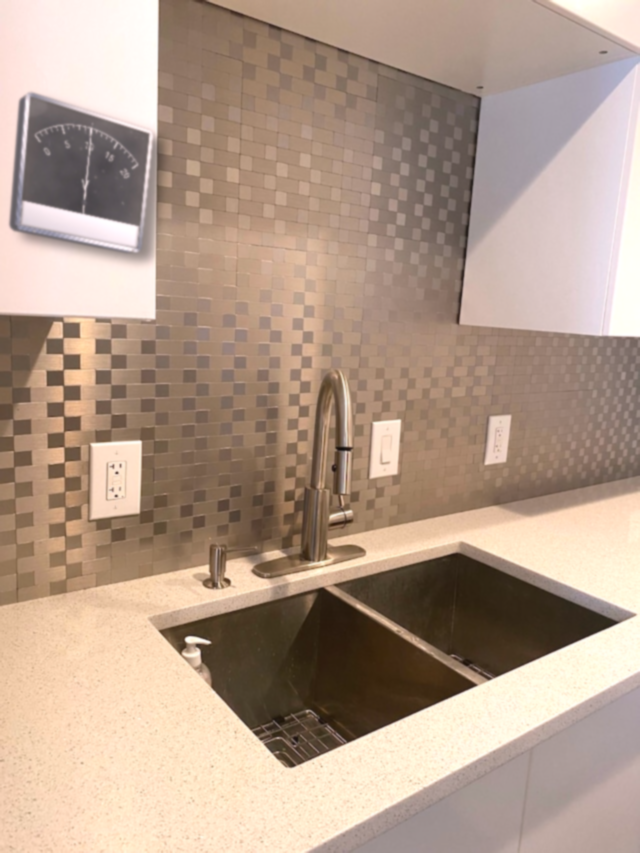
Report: 10 V
